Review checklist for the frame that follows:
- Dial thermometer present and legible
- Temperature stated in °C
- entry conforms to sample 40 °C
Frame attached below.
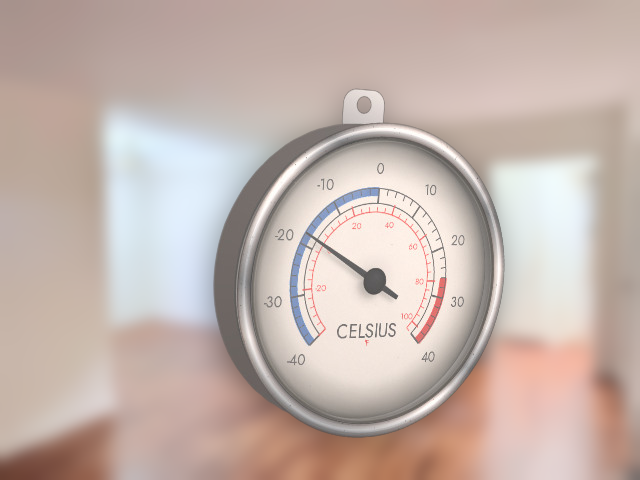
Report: -18 °C
